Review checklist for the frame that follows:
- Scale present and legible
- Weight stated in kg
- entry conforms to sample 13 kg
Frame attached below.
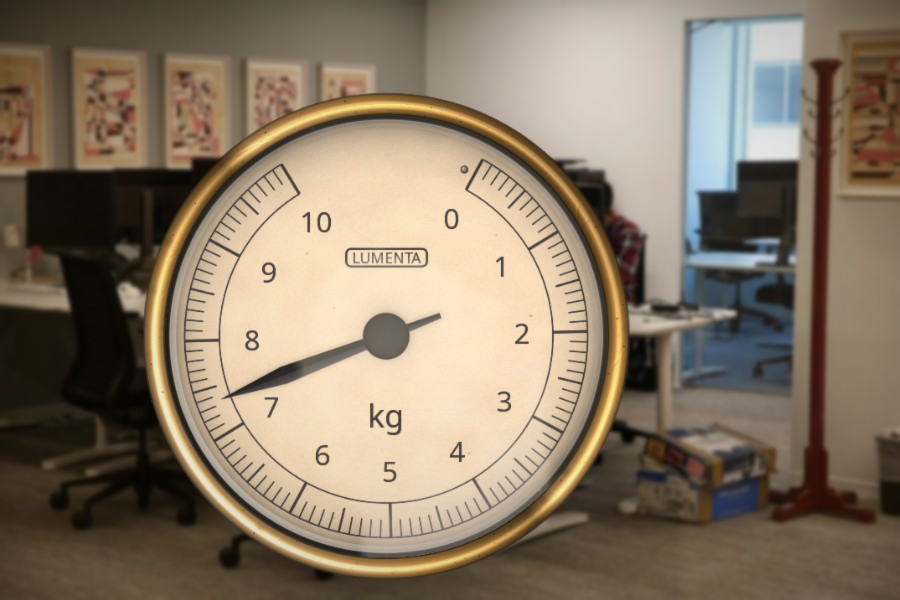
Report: 7.35 kg
